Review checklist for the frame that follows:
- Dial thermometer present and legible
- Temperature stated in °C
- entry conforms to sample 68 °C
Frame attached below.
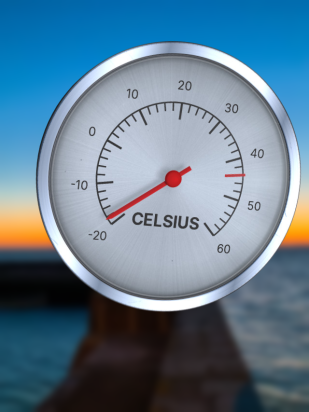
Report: -18 °C
